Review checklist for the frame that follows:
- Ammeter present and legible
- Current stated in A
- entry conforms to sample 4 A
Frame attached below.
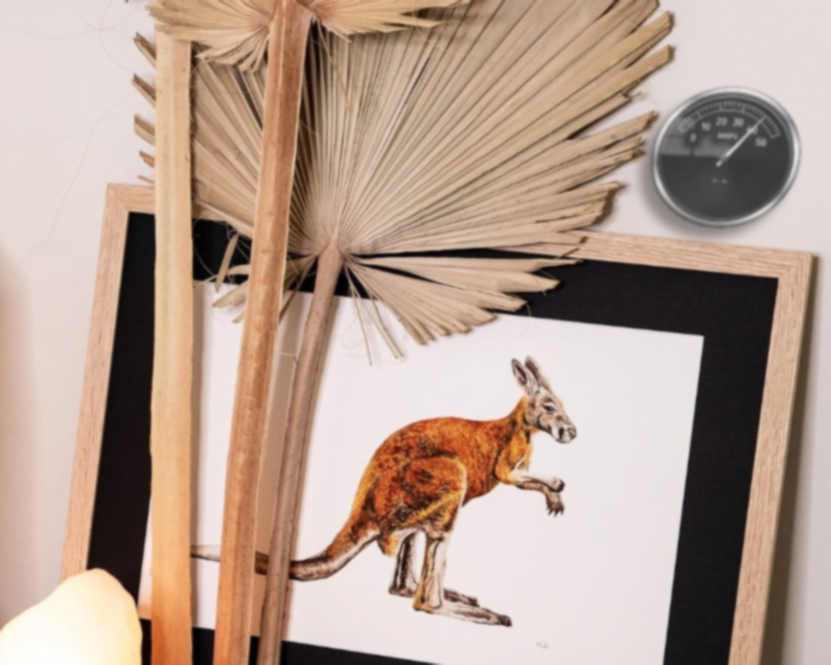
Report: 40 A
